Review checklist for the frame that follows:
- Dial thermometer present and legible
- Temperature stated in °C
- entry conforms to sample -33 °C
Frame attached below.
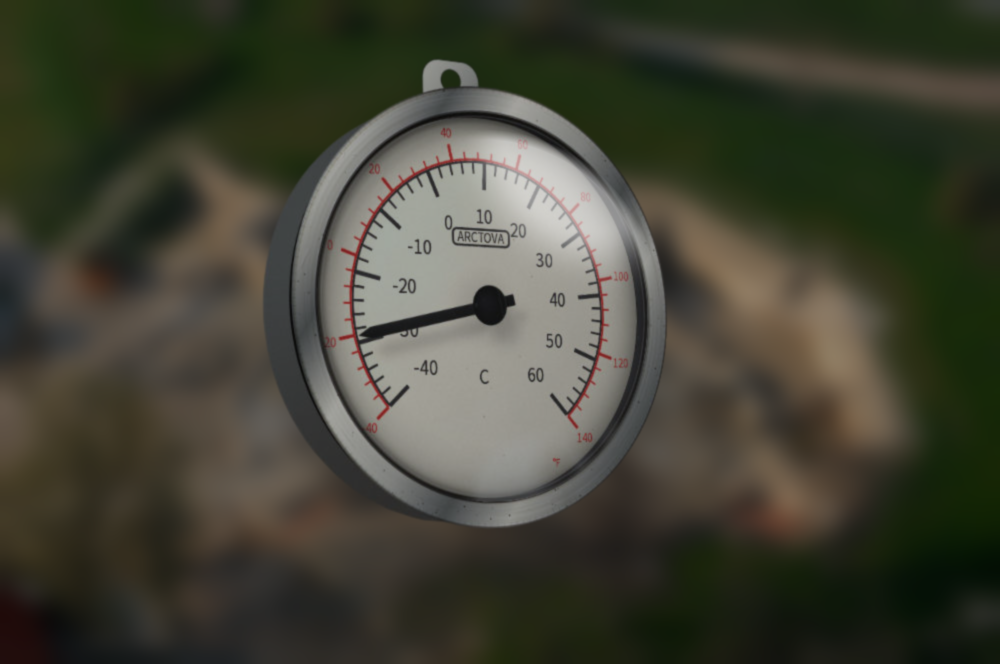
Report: -29 °C
